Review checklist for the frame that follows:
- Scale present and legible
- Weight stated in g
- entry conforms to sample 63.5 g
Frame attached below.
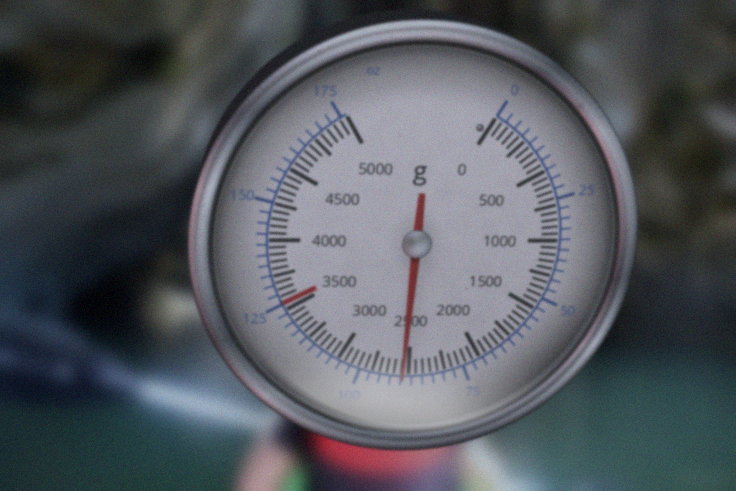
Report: 2550 g
